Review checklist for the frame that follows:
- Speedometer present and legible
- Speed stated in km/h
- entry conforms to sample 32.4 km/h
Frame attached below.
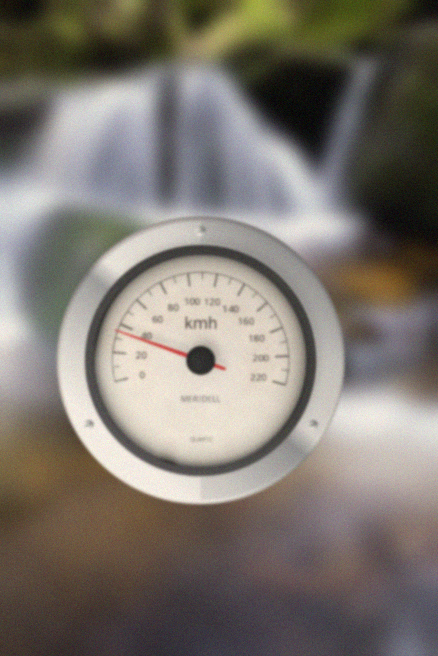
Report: 35 km/h
